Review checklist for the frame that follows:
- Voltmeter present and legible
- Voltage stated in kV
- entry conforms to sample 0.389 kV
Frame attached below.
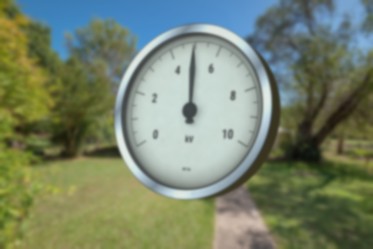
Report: 5 kV
